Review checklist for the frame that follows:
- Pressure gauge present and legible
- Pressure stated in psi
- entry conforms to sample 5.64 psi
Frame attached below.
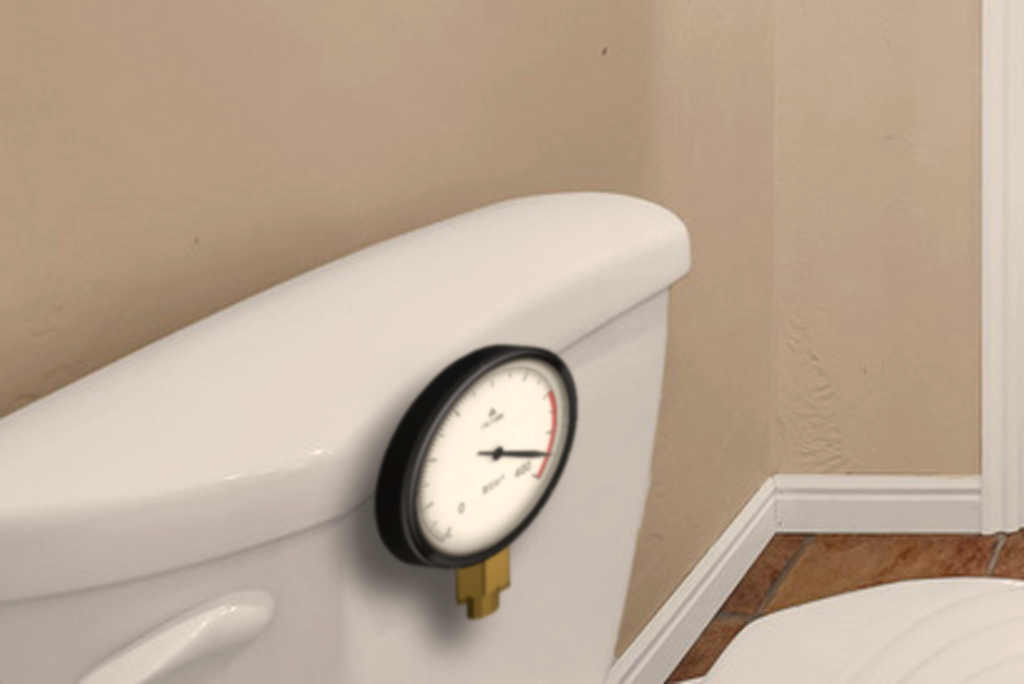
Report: 375 psi
